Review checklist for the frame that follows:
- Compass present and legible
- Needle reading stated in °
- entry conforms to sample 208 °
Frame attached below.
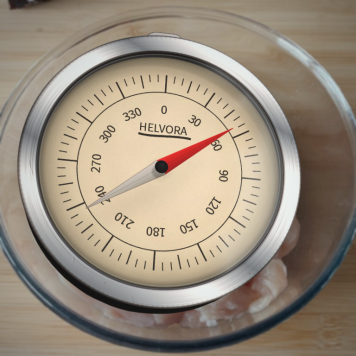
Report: 55 °
